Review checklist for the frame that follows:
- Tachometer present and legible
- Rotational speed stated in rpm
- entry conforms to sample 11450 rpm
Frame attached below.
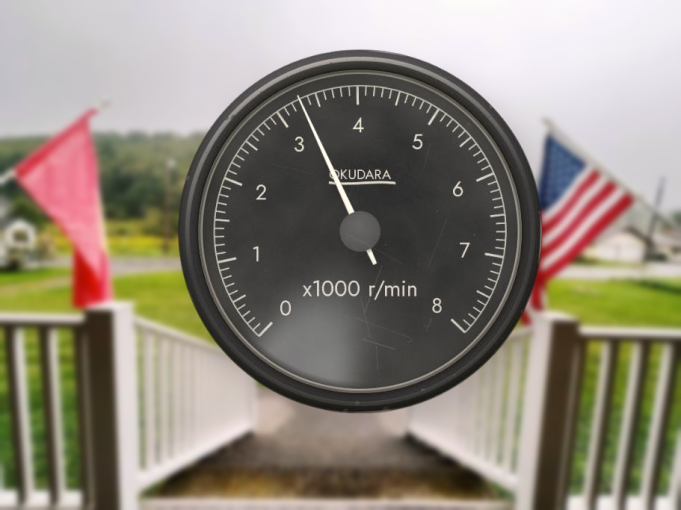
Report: 3300 rpm
